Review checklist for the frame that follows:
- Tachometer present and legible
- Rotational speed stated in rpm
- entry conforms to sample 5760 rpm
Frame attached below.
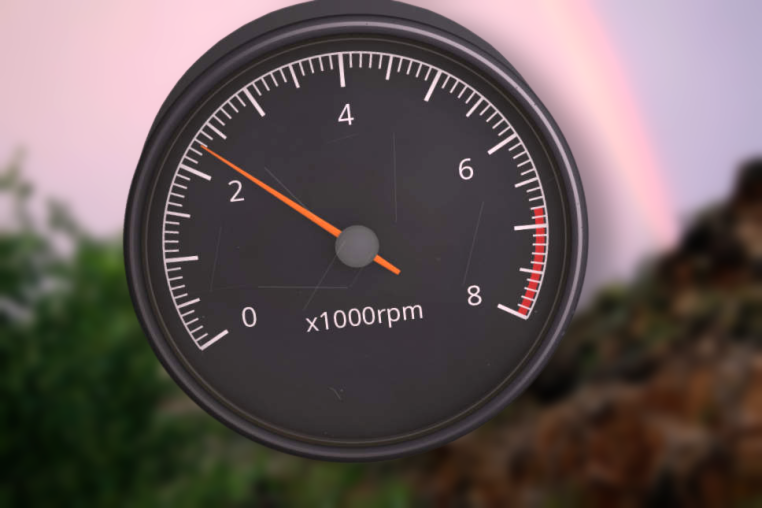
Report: 2300 rpm
